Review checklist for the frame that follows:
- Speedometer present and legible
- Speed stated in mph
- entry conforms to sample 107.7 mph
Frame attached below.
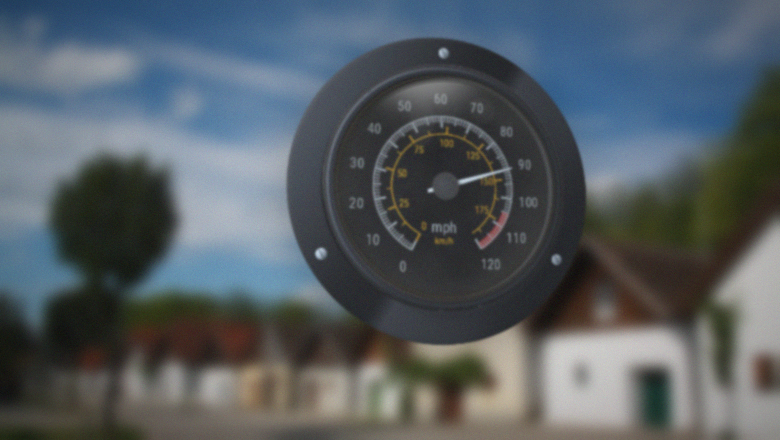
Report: 90 mph
